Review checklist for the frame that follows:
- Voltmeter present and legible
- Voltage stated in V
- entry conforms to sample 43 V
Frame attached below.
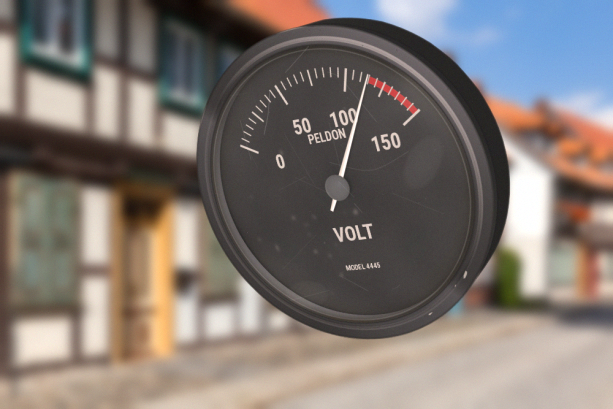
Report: 115 V
